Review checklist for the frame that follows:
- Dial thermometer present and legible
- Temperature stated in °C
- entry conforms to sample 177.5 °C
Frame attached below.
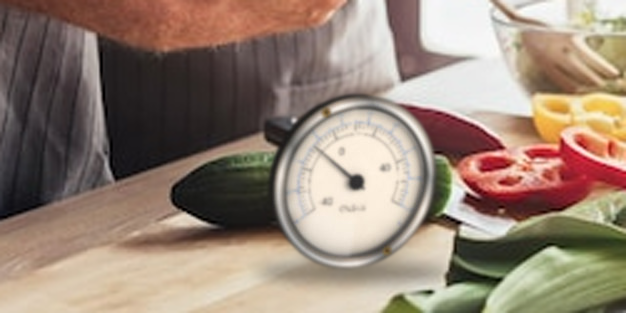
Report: -10 °C
